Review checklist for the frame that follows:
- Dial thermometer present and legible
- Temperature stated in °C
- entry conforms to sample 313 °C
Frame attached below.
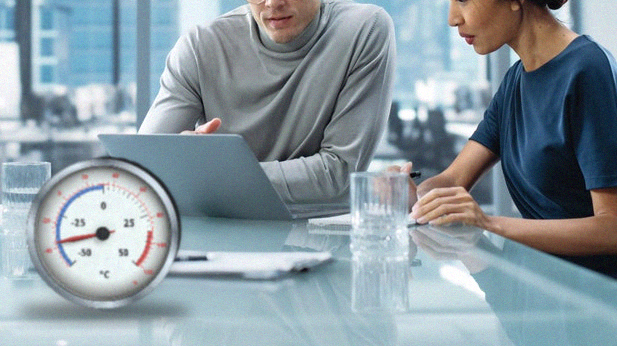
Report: -37.5 °C
